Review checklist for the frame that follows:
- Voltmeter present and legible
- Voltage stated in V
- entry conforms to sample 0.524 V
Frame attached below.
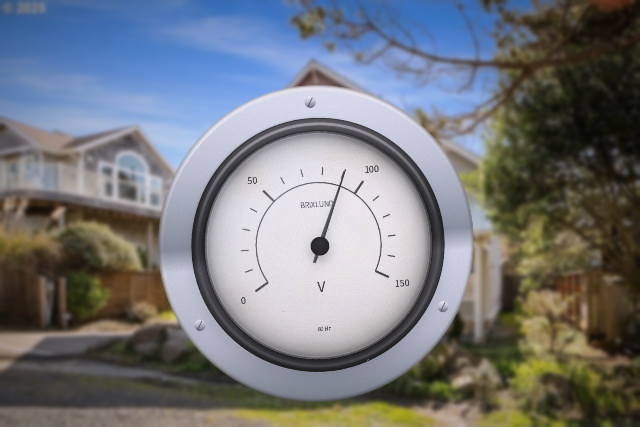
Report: 90 V
